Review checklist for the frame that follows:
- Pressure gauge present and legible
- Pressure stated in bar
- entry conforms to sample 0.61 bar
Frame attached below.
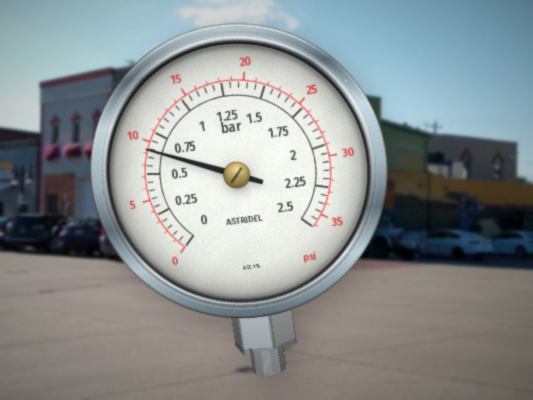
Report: 0.65 bar
